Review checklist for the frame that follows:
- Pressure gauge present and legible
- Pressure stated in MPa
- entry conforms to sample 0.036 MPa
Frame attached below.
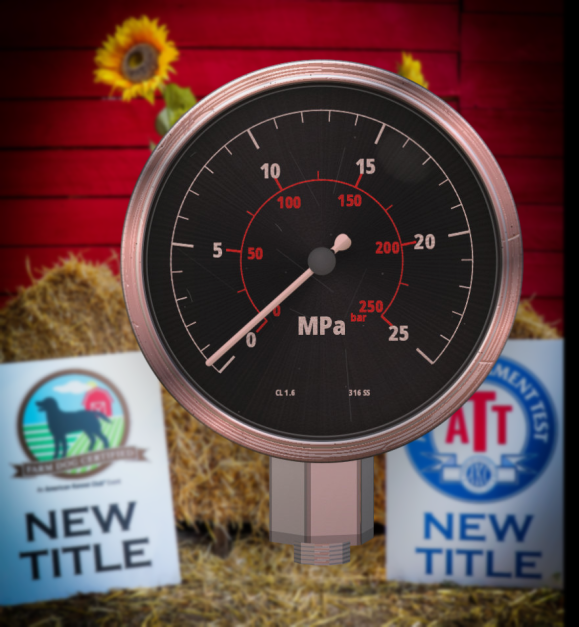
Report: 0.5 MPa
